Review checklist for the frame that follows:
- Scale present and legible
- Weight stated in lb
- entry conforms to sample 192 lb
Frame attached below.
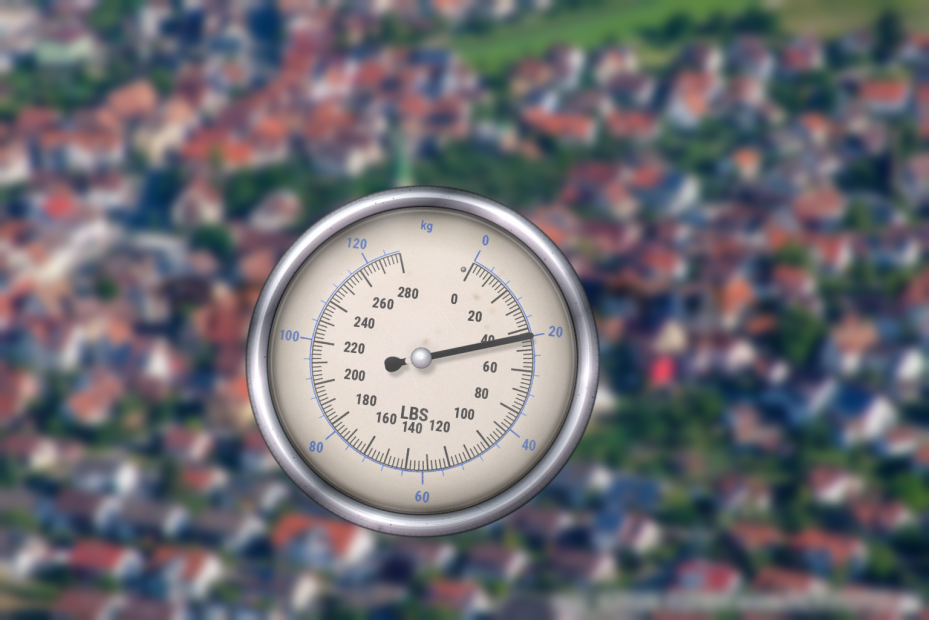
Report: 44 lb
